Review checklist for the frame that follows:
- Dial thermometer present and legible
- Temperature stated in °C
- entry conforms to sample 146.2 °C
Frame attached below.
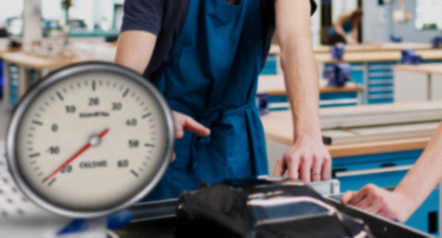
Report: -18 °C
